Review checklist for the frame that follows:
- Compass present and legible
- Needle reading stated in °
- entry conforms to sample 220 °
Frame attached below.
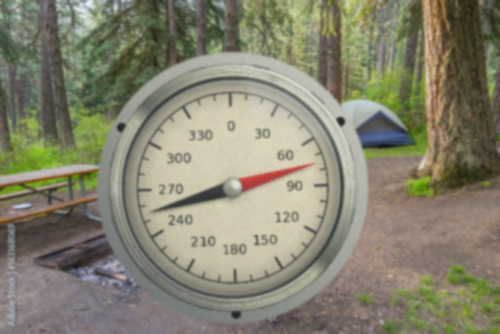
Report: 75 °
